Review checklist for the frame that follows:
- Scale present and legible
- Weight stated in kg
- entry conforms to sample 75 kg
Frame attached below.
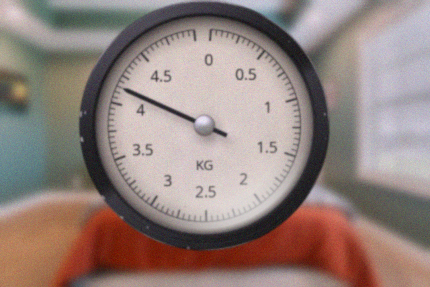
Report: 4.15 kg
